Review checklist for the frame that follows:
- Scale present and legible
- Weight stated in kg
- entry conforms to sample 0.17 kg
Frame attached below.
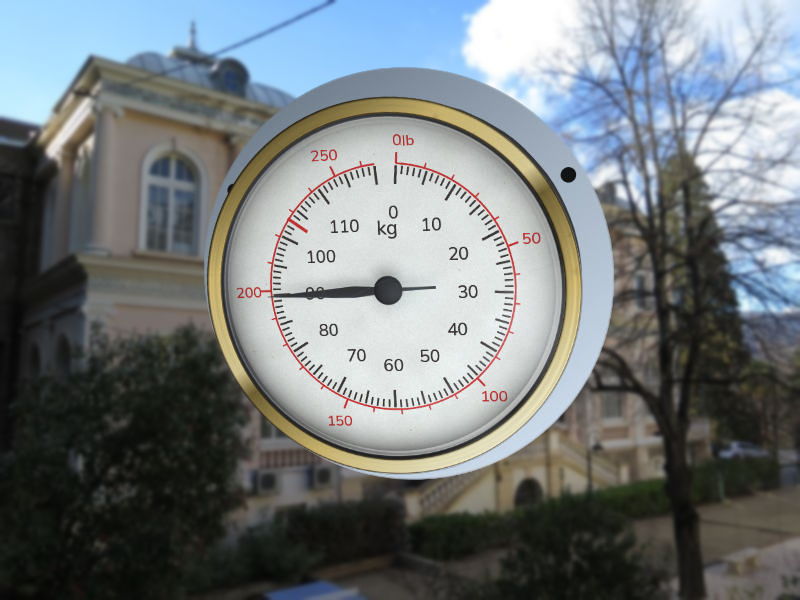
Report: 90 kg
